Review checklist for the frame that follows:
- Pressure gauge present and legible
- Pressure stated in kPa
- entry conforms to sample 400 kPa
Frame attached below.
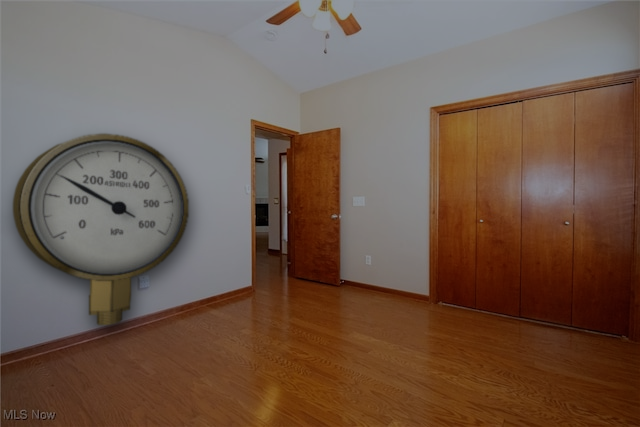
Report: 150 kPa
